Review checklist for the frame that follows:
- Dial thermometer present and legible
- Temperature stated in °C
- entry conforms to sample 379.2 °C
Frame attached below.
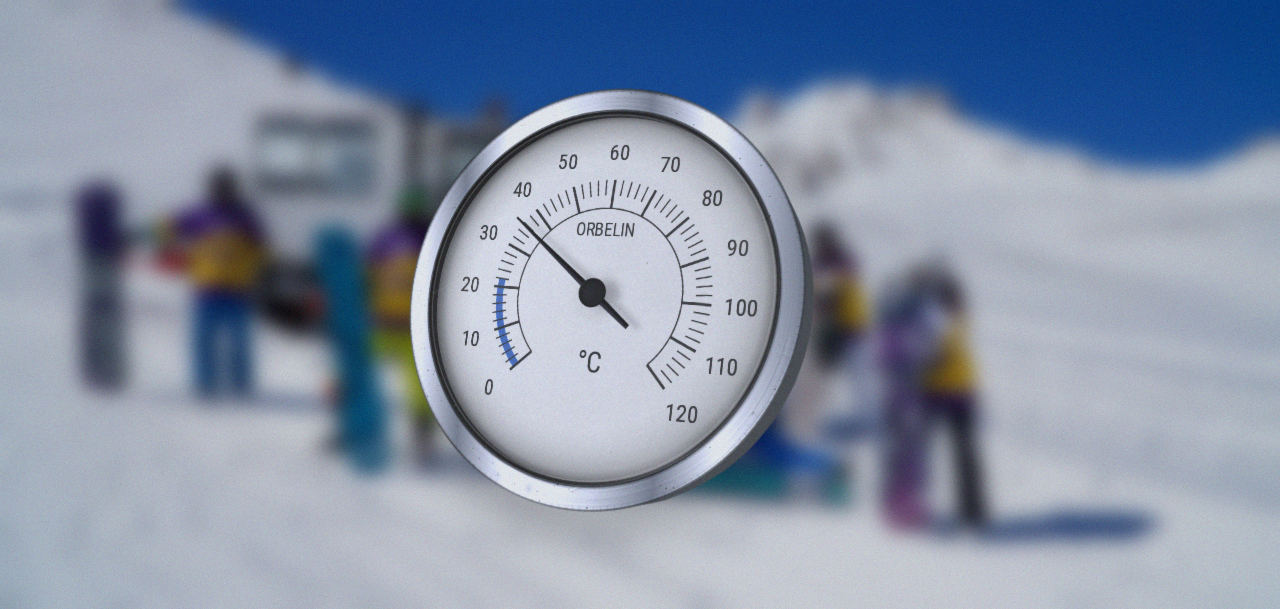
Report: 36 °C
